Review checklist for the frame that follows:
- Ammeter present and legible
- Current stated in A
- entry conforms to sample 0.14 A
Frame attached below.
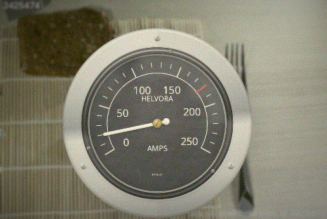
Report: 20 A
